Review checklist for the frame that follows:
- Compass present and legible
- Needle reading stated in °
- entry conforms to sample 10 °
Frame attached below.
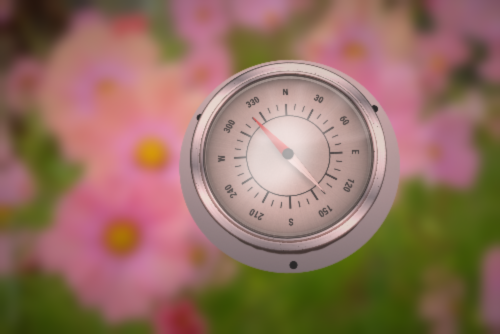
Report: 320 °
